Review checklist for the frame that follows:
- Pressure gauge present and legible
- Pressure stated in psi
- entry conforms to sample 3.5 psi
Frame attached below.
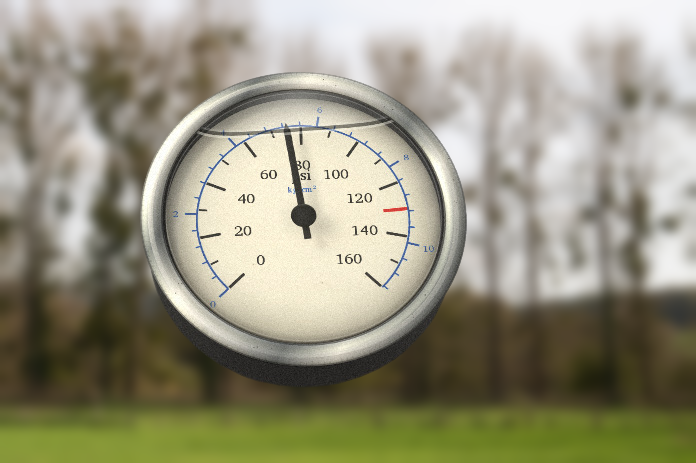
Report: 75 psi
